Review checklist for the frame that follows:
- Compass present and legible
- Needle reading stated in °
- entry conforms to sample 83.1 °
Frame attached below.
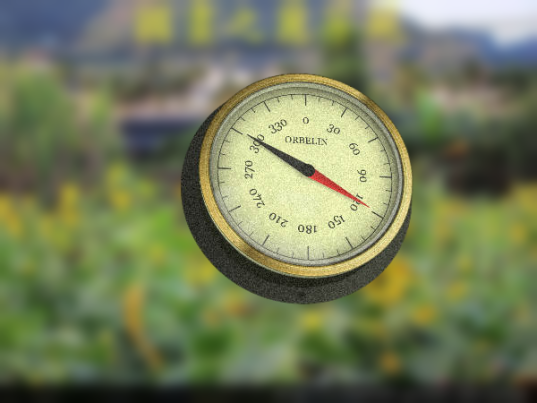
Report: 120 °
